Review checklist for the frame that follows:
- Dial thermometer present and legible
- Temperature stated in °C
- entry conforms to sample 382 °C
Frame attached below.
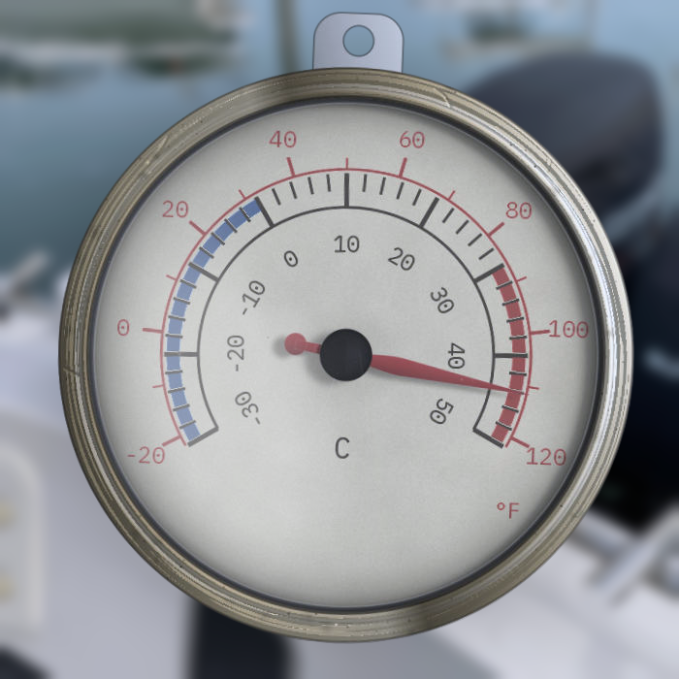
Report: 44 °C
